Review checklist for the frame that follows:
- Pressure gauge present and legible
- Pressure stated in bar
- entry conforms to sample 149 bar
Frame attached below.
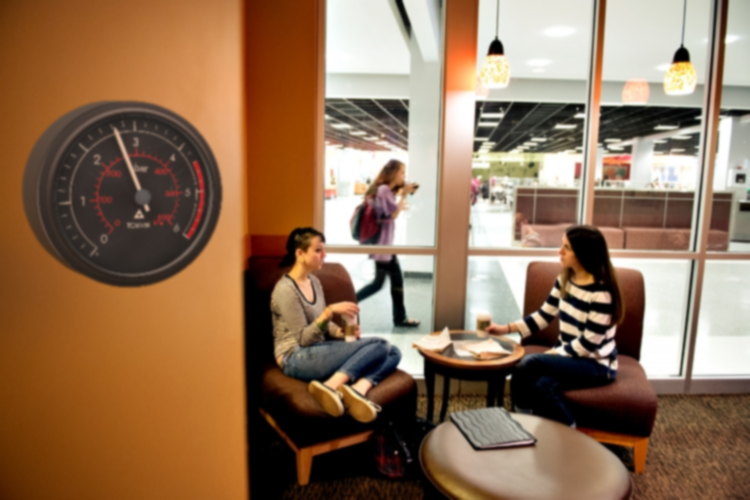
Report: 2.6 bar
